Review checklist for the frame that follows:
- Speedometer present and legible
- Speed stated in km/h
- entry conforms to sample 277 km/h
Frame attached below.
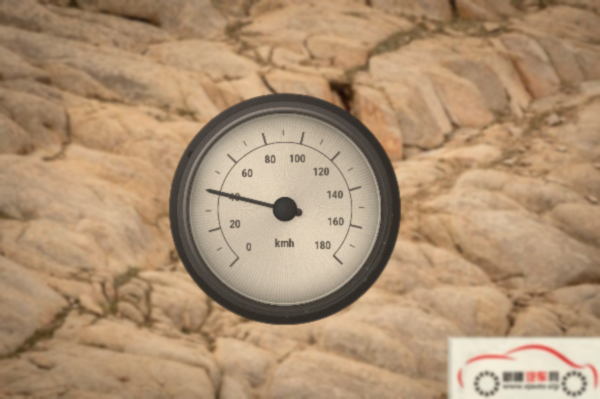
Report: 40 km/h
